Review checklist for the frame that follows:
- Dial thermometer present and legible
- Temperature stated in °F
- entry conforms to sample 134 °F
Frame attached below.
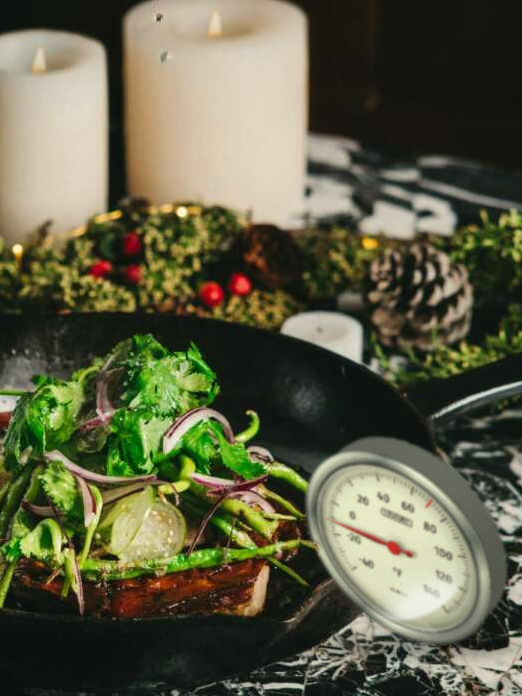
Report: -10 °F
